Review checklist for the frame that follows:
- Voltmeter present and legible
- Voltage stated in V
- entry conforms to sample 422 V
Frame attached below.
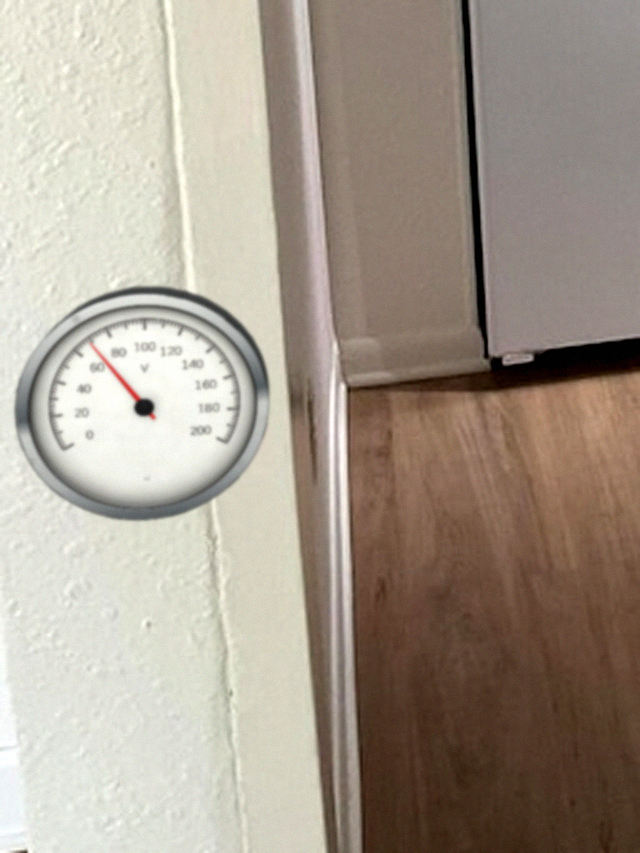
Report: 70 V
